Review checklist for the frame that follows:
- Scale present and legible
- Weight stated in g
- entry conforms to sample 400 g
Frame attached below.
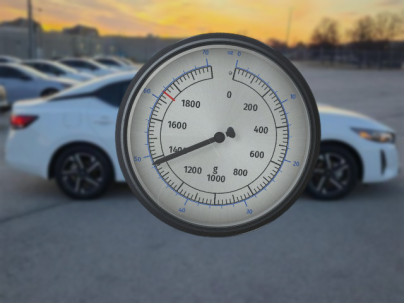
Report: 1380 g
